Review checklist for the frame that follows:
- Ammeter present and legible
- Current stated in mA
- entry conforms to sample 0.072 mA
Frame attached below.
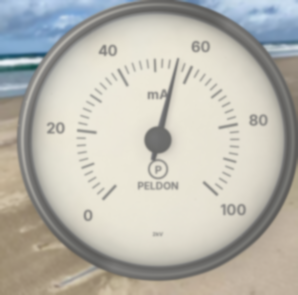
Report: 56 mA
